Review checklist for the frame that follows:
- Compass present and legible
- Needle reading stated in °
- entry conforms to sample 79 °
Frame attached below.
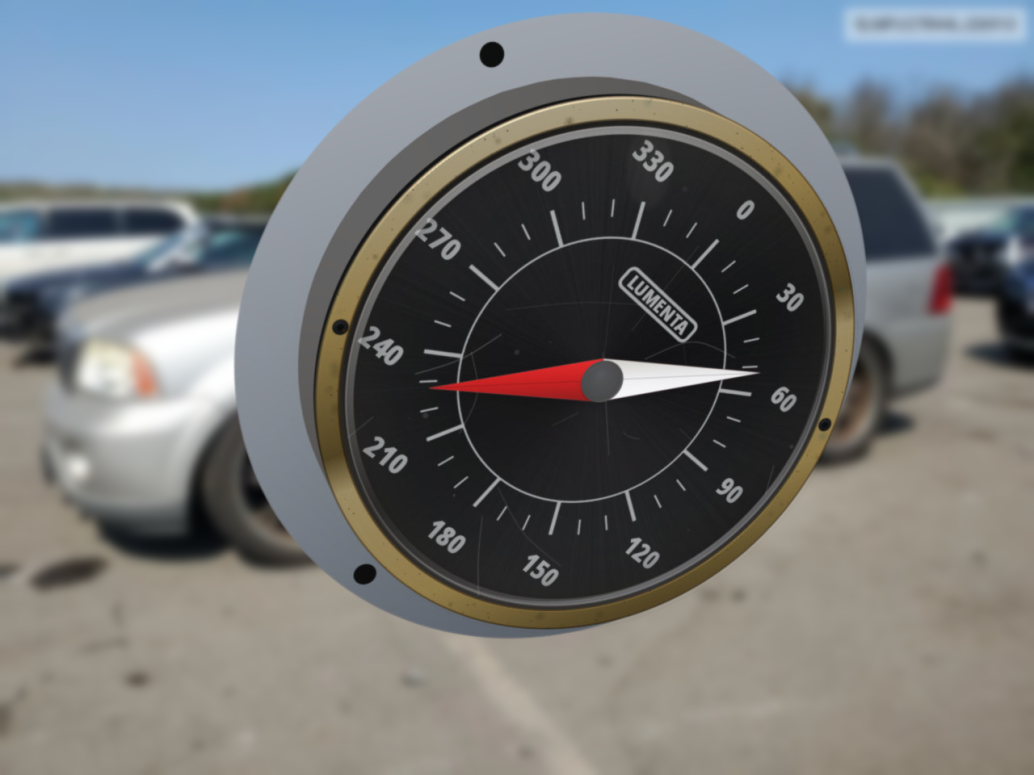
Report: 230 °
